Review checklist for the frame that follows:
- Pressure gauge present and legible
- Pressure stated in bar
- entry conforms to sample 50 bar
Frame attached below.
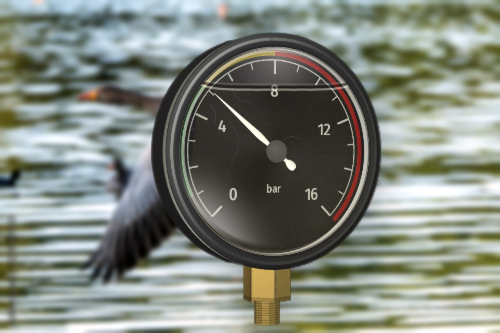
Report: 5 bar
